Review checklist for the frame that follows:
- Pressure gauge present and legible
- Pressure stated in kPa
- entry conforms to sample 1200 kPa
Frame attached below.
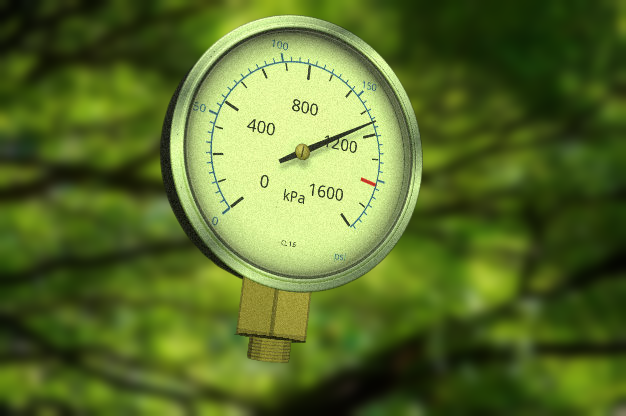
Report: 1150 kPa
